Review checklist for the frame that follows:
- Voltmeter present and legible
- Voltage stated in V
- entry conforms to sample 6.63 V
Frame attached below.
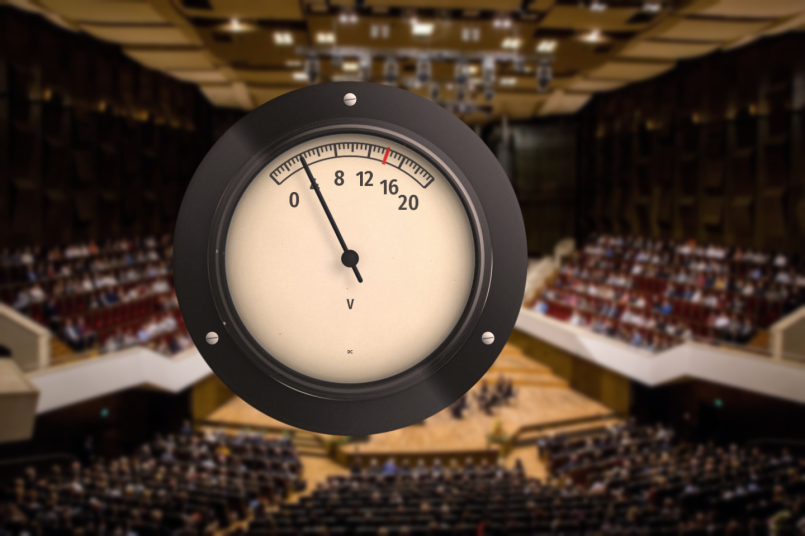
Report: 4 V
